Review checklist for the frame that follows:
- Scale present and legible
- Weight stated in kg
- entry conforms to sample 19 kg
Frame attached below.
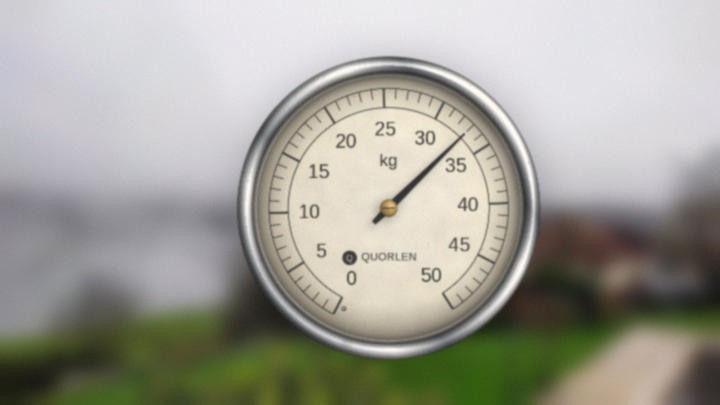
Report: 33 kg
